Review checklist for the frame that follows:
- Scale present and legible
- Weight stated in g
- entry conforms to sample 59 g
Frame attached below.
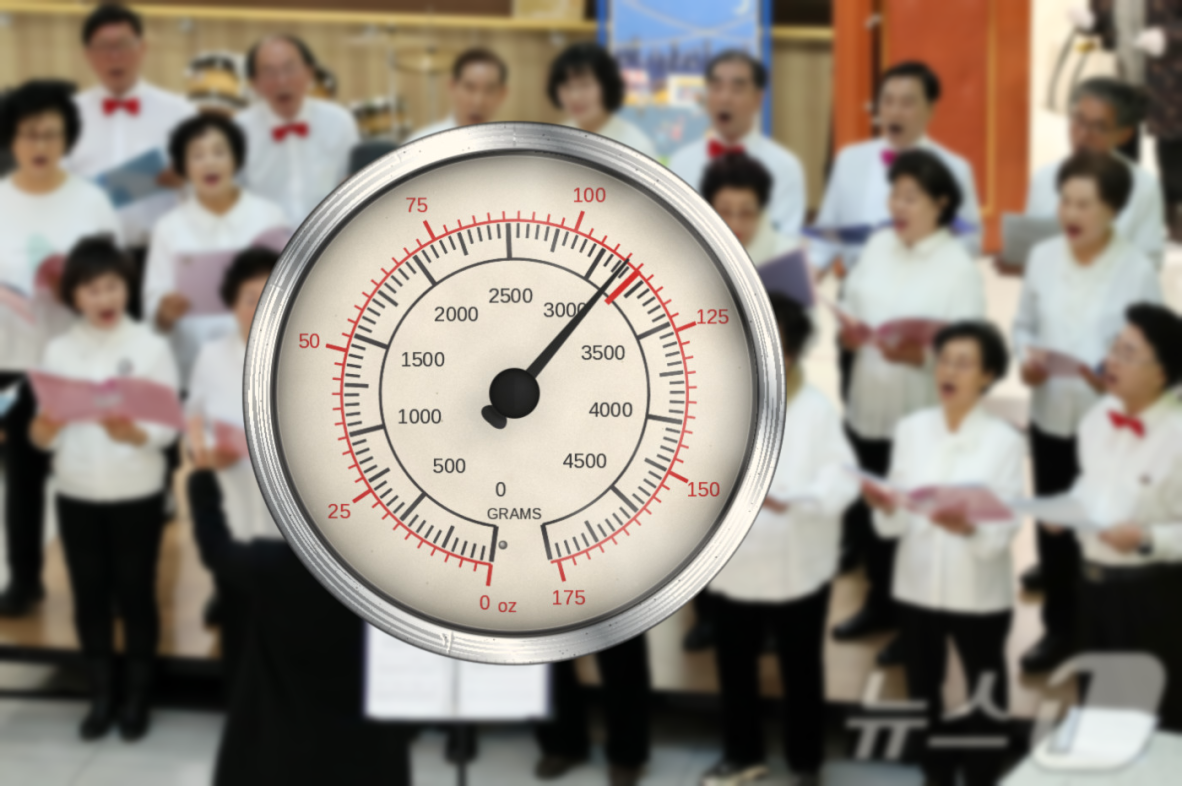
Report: 3125 g
